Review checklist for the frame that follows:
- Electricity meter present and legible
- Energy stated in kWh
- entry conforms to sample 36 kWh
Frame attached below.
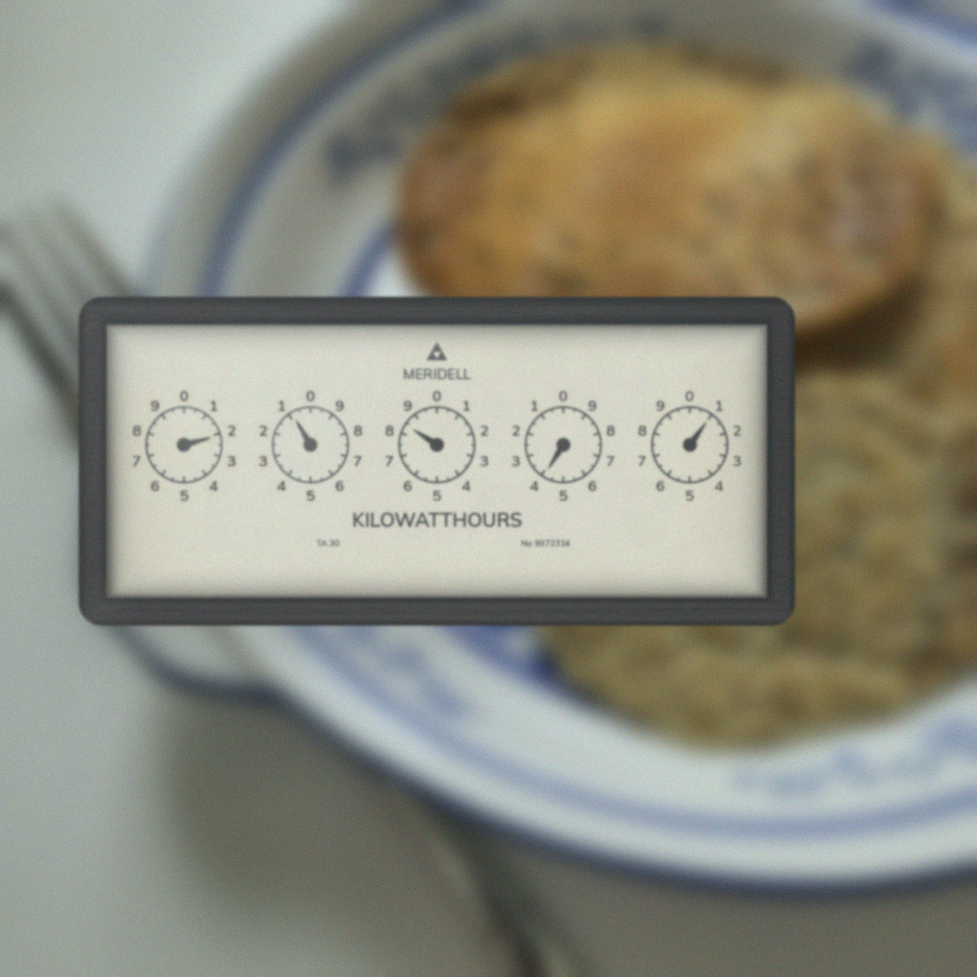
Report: 20841 kWh
